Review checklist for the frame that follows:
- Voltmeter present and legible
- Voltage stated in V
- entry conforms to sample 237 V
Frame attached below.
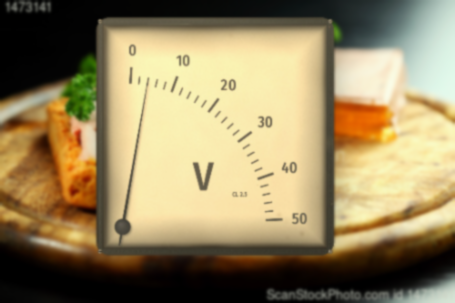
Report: 4 V
